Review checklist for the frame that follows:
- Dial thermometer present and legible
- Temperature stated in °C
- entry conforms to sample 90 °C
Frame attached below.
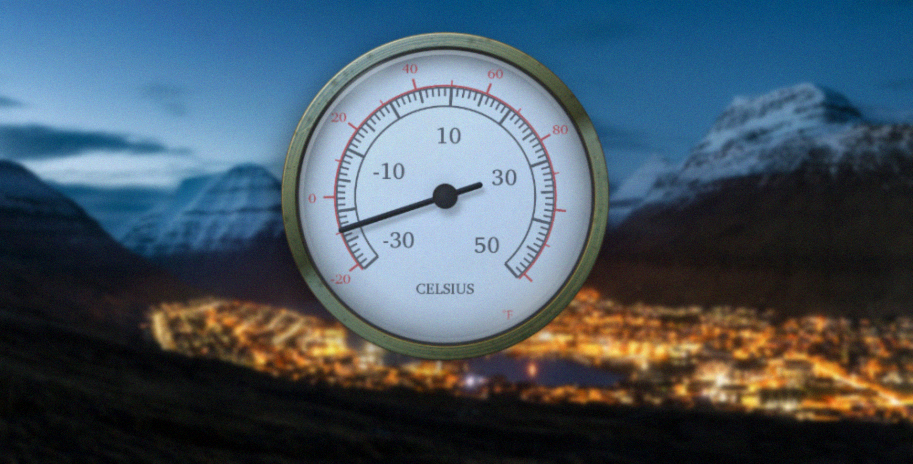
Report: -23 °C
